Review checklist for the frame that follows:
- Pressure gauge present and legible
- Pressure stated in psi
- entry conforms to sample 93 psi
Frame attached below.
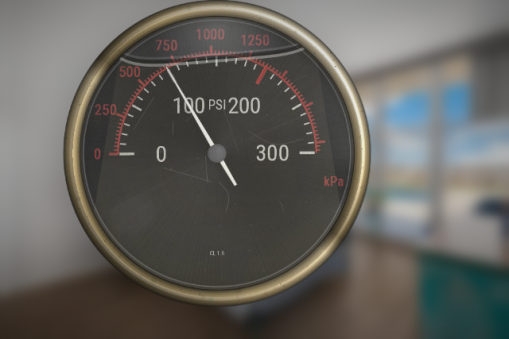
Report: 100 psi
